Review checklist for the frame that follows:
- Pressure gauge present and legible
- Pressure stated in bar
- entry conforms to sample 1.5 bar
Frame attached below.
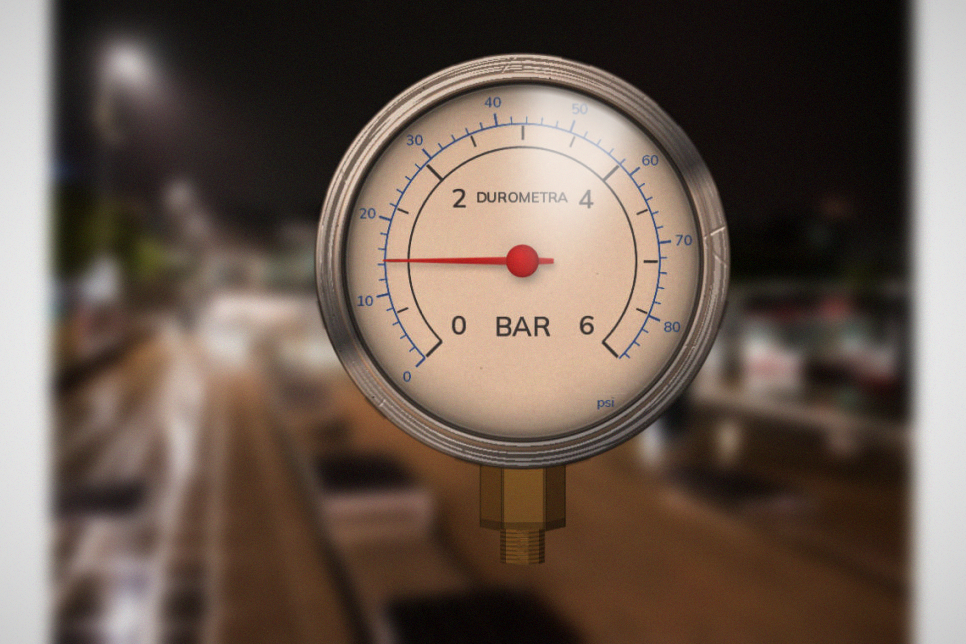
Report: 1 bar
